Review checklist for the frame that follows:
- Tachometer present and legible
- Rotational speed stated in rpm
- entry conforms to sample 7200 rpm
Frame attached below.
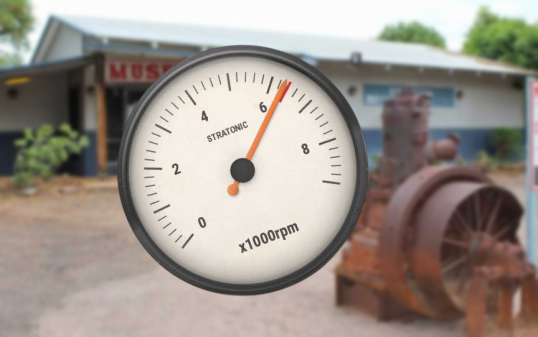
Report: 6300 rpm
